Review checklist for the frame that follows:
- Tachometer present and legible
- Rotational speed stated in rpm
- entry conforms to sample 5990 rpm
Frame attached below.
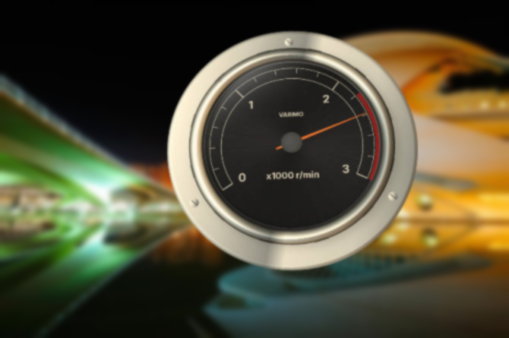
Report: 2400 rpm
